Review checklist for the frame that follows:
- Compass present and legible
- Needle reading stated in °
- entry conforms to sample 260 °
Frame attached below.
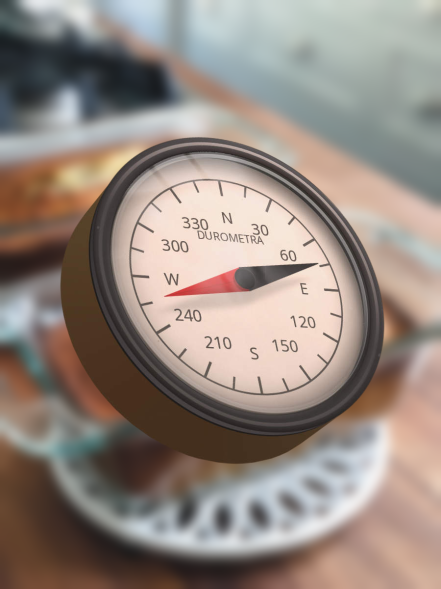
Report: 255 °
